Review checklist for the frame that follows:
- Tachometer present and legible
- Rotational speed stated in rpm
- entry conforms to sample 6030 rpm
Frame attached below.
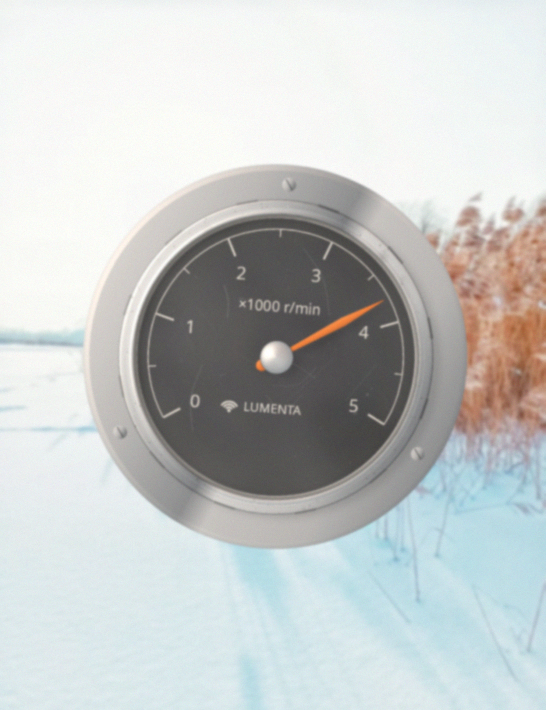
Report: 3750 rpm
